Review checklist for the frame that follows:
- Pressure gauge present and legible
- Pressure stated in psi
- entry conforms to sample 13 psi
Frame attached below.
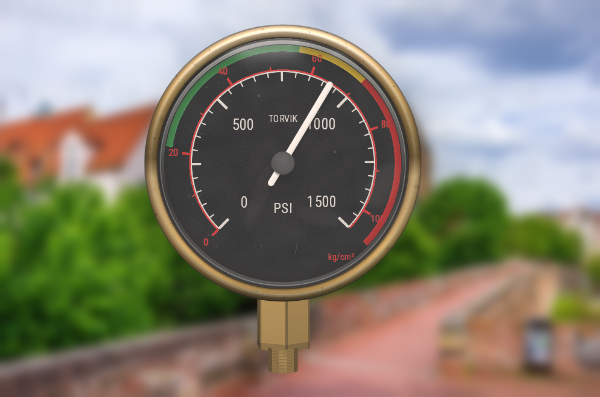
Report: 925 psi
